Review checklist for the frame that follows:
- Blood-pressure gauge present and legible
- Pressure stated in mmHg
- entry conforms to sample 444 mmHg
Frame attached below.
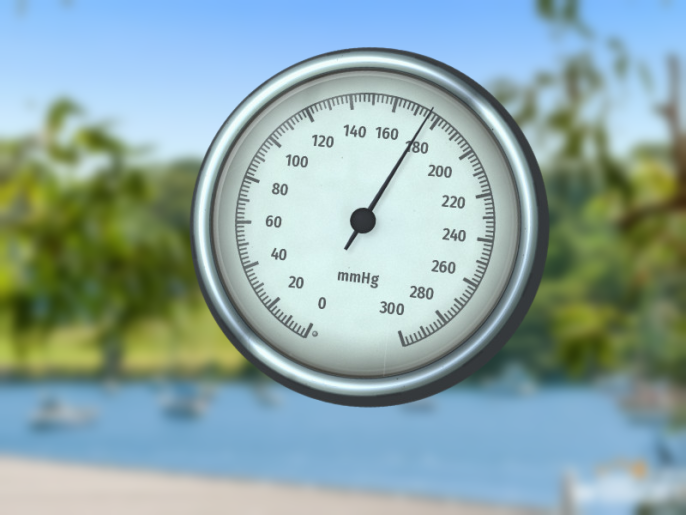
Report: 176 mmHg
